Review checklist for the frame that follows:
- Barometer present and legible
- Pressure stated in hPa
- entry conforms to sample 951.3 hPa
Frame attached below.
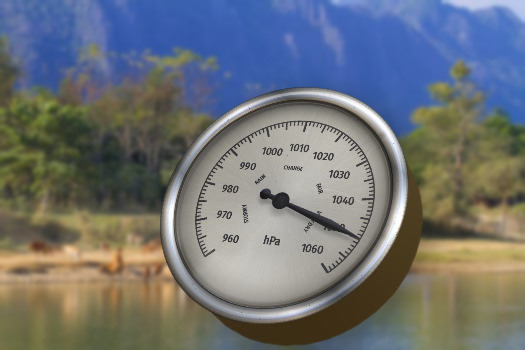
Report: 1050 hPa
